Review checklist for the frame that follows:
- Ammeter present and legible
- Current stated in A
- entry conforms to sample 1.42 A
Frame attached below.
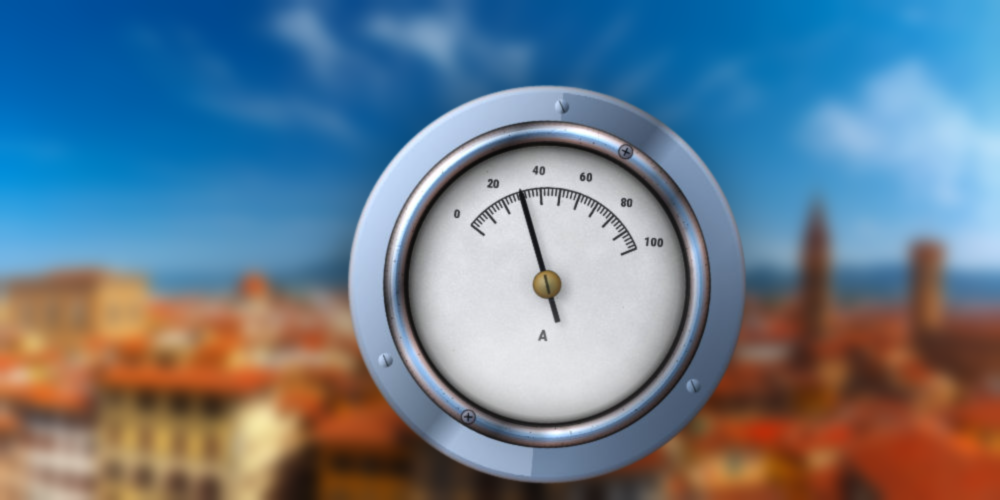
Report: 30 A
